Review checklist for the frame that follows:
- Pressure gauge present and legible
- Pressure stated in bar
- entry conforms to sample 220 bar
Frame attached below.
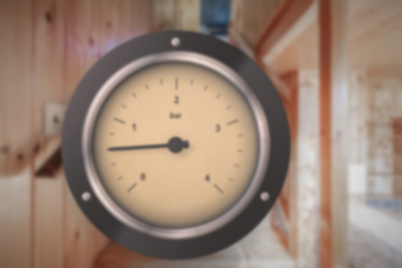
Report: 0.6 bar
